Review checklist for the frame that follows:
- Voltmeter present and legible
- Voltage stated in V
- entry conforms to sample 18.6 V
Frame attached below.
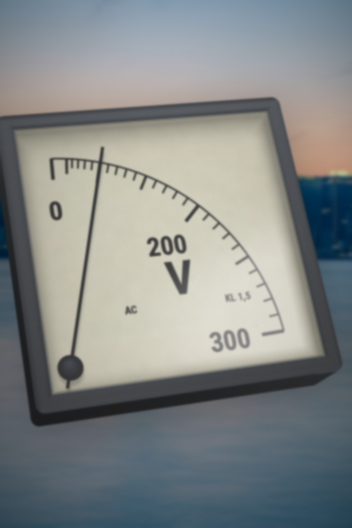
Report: 100 V
